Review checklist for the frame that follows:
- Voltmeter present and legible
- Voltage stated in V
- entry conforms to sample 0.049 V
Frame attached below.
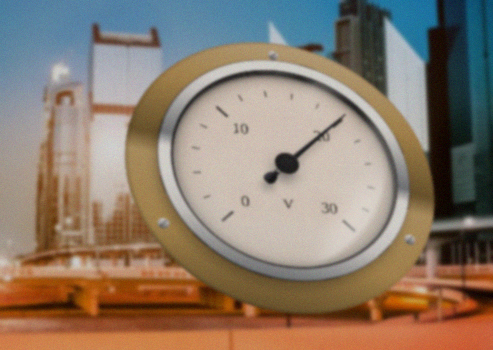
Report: 20 V
